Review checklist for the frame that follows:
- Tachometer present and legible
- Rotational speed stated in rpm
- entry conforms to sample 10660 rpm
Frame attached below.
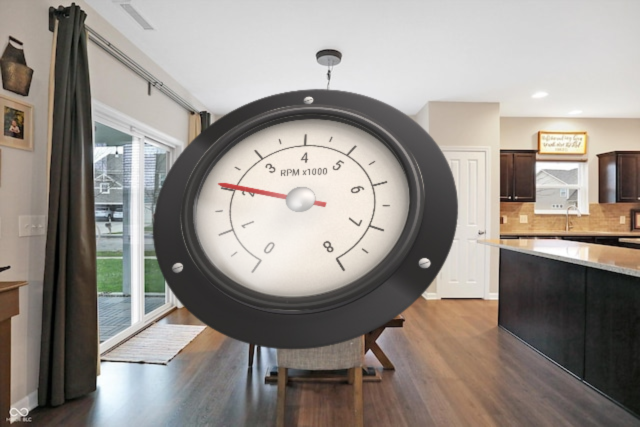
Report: 2000 rpm
